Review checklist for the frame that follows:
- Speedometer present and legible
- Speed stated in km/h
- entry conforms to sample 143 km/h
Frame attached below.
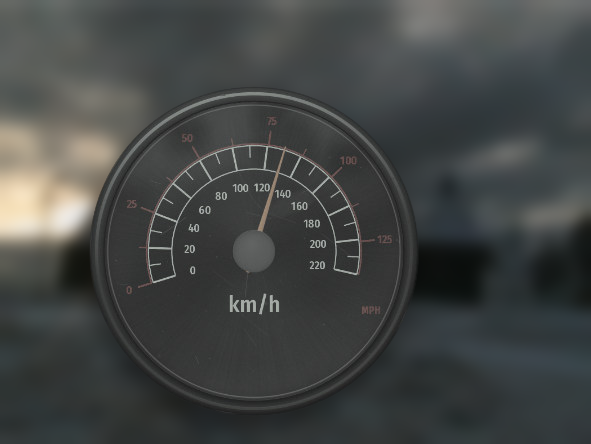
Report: 130 km/h
